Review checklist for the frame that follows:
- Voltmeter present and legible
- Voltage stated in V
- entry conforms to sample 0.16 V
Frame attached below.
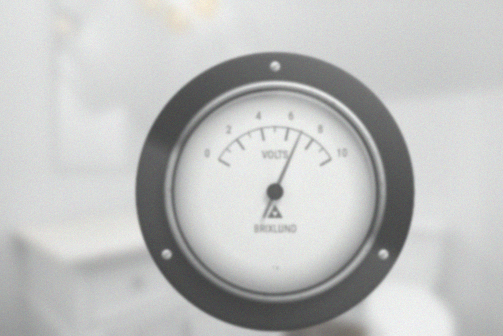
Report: 7 V
